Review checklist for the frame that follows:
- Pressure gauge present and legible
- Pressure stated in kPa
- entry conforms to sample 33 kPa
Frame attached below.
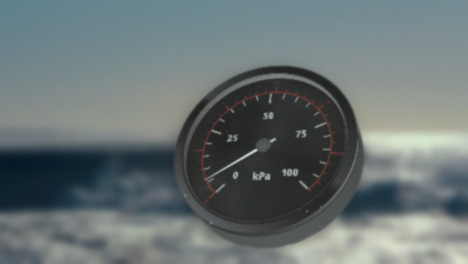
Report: 5 kPa
